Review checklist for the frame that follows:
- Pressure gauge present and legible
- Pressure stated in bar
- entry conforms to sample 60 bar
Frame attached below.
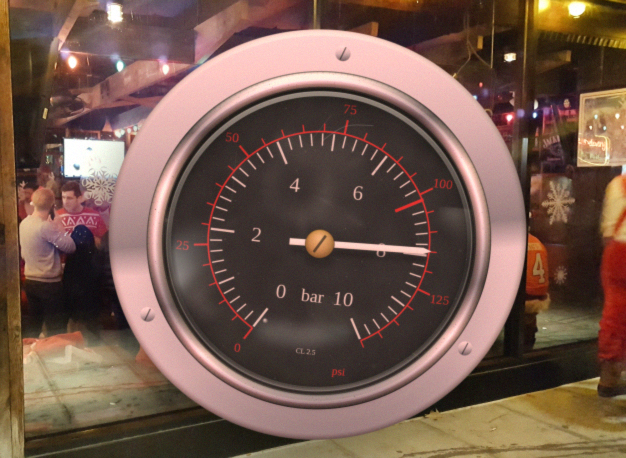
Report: 7.9 bar
